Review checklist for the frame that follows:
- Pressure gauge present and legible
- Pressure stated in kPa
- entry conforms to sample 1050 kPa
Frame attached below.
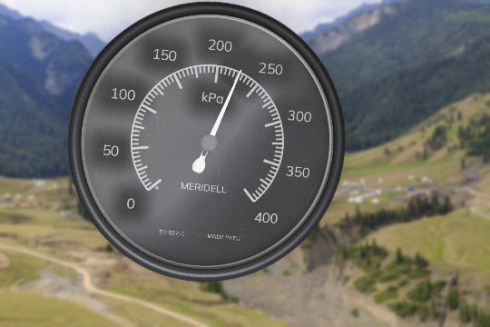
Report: 225 kPa
